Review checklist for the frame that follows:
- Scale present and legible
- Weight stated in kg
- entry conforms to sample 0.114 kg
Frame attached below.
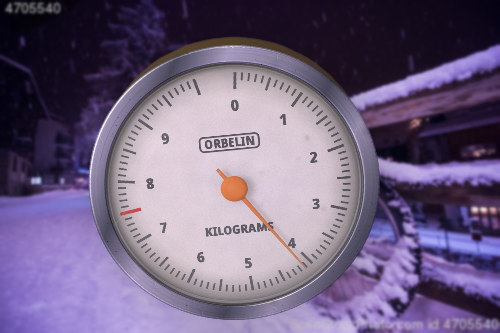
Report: 4.1 kg
